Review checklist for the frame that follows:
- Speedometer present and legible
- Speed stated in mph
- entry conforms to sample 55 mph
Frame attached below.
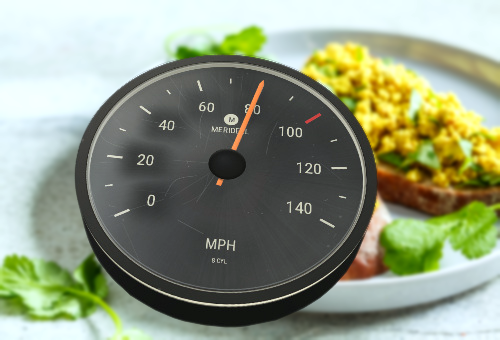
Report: 80 mph
